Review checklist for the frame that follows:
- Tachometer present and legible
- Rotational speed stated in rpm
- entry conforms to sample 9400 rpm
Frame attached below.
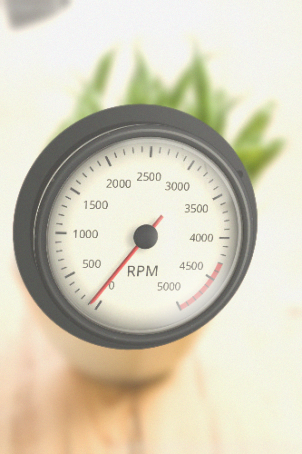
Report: 100 rpm
